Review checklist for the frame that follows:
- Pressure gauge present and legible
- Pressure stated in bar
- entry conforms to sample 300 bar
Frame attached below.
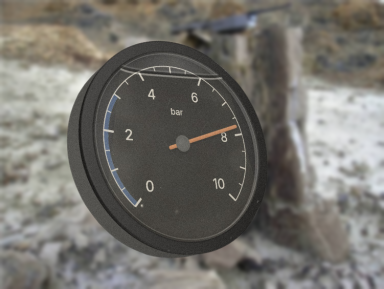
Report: 7.75 bar
